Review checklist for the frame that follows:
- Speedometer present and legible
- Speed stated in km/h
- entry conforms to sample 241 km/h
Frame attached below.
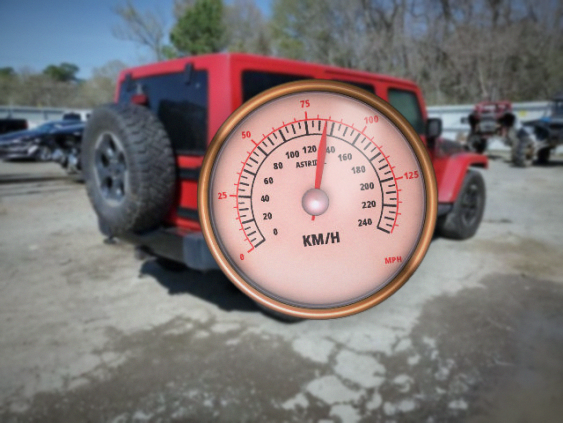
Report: 135 km/h
